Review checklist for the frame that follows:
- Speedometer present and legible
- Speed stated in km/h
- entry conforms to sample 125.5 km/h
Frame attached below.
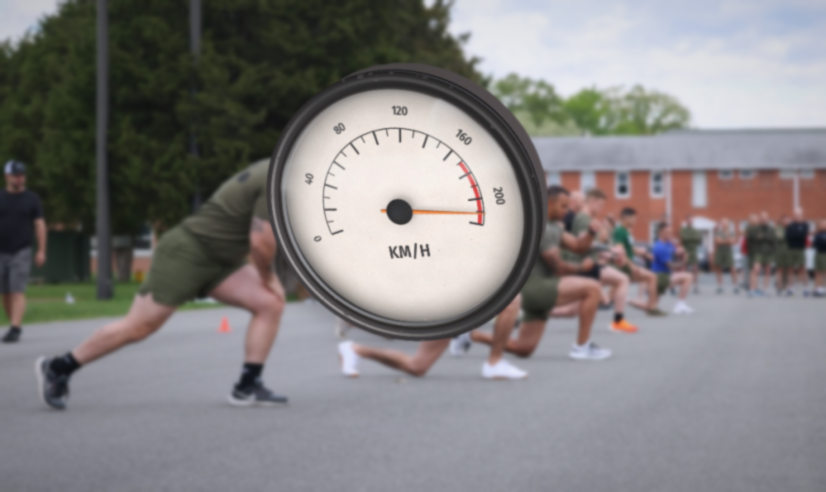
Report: 210 km/h
